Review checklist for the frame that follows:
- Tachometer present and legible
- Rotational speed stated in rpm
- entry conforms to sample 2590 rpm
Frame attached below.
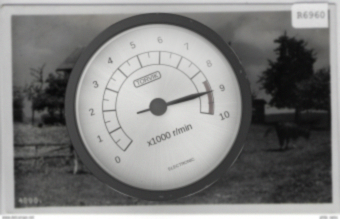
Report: 9000 rpm
